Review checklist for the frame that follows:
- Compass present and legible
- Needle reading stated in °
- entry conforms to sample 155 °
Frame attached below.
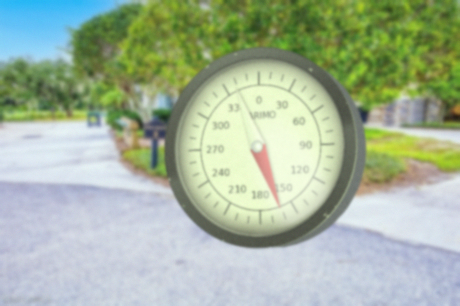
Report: 160 °
